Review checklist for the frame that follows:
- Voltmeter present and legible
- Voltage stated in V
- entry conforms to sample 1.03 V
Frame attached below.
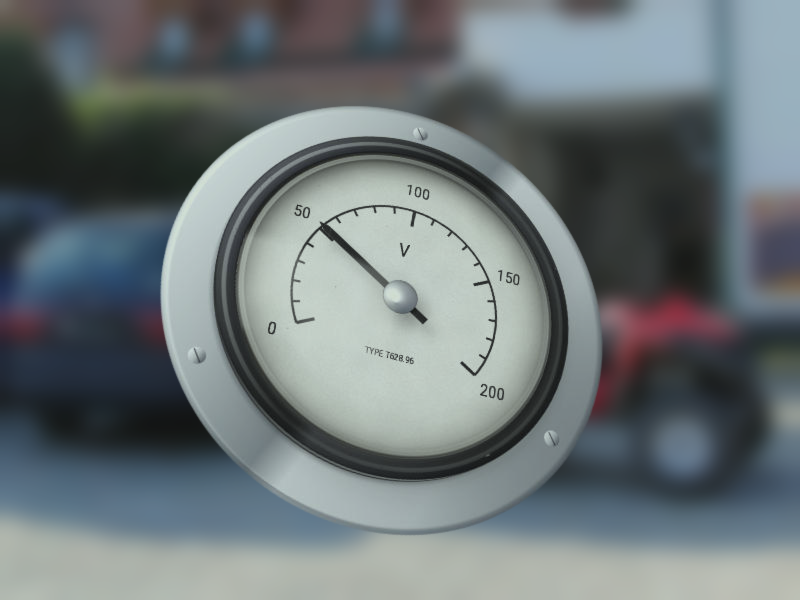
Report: 50 V
